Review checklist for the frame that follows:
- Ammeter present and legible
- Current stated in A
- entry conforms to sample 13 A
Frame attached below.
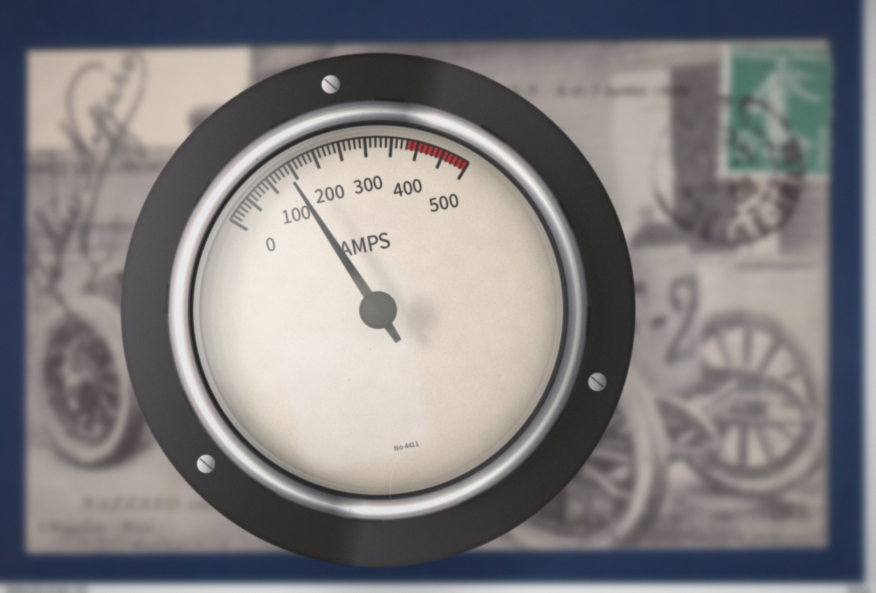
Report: 140 A
